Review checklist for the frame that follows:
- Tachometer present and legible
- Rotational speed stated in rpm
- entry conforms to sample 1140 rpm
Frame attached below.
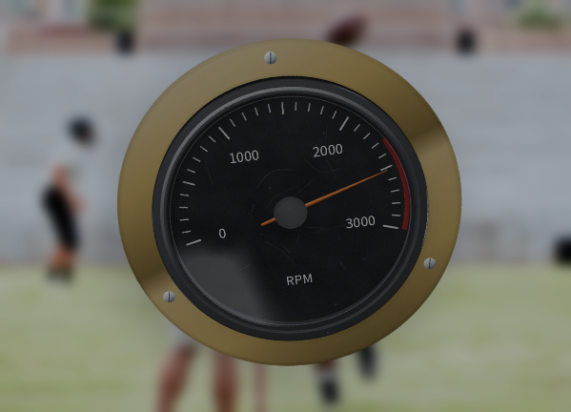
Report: 2500 rpm
